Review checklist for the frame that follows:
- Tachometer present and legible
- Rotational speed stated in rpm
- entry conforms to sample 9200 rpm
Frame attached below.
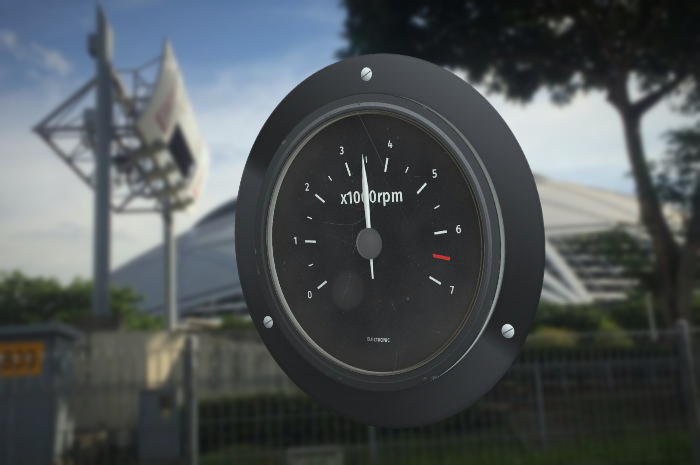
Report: 3500 rpm
